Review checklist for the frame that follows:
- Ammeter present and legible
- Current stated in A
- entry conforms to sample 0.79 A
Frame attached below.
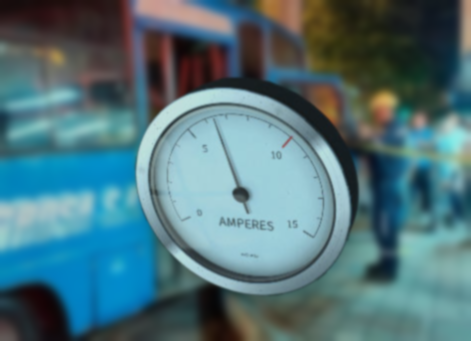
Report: 6.5 A
